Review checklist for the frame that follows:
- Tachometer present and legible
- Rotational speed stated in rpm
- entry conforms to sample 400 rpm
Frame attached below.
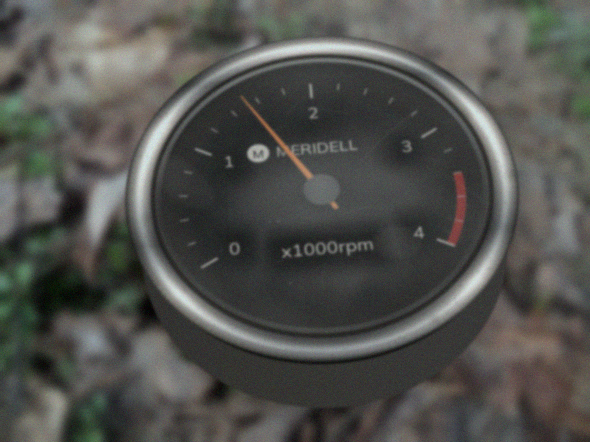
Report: 1500 rpm
